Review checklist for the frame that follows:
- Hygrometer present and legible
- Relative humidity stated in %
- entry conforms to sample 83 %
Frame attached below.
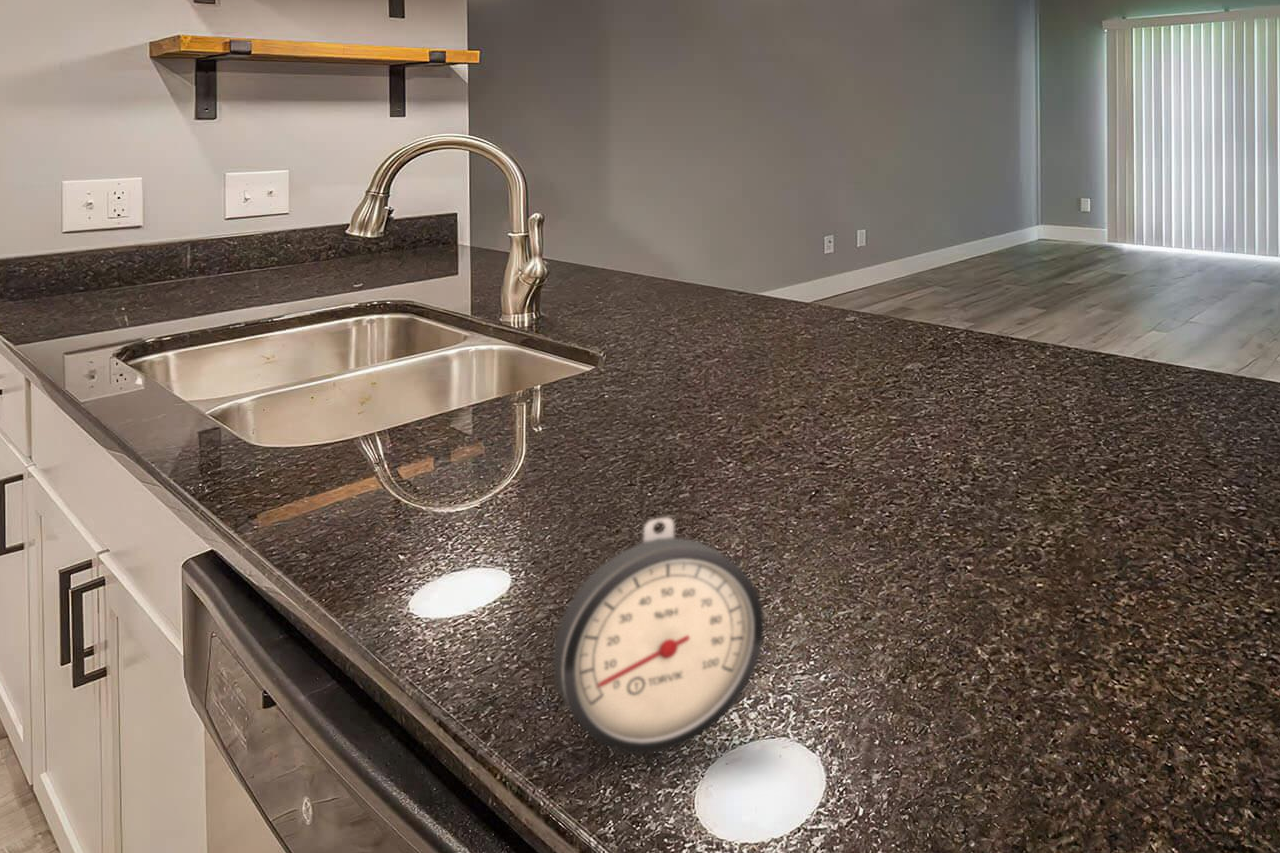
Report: 5 %
